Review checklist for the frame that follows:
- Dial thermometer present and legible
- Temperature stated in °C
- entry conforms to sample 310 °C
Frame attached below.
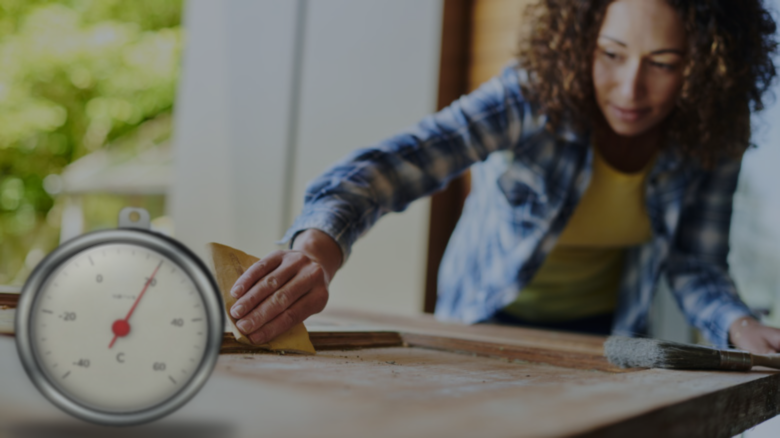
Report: 20 °C
